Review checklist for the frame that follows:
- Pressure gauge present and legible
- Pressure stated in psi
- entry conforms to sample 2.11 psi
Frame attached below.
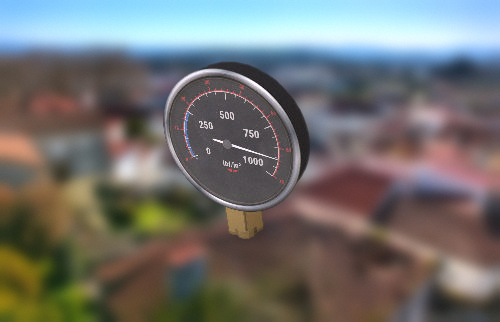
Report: 900 psi
